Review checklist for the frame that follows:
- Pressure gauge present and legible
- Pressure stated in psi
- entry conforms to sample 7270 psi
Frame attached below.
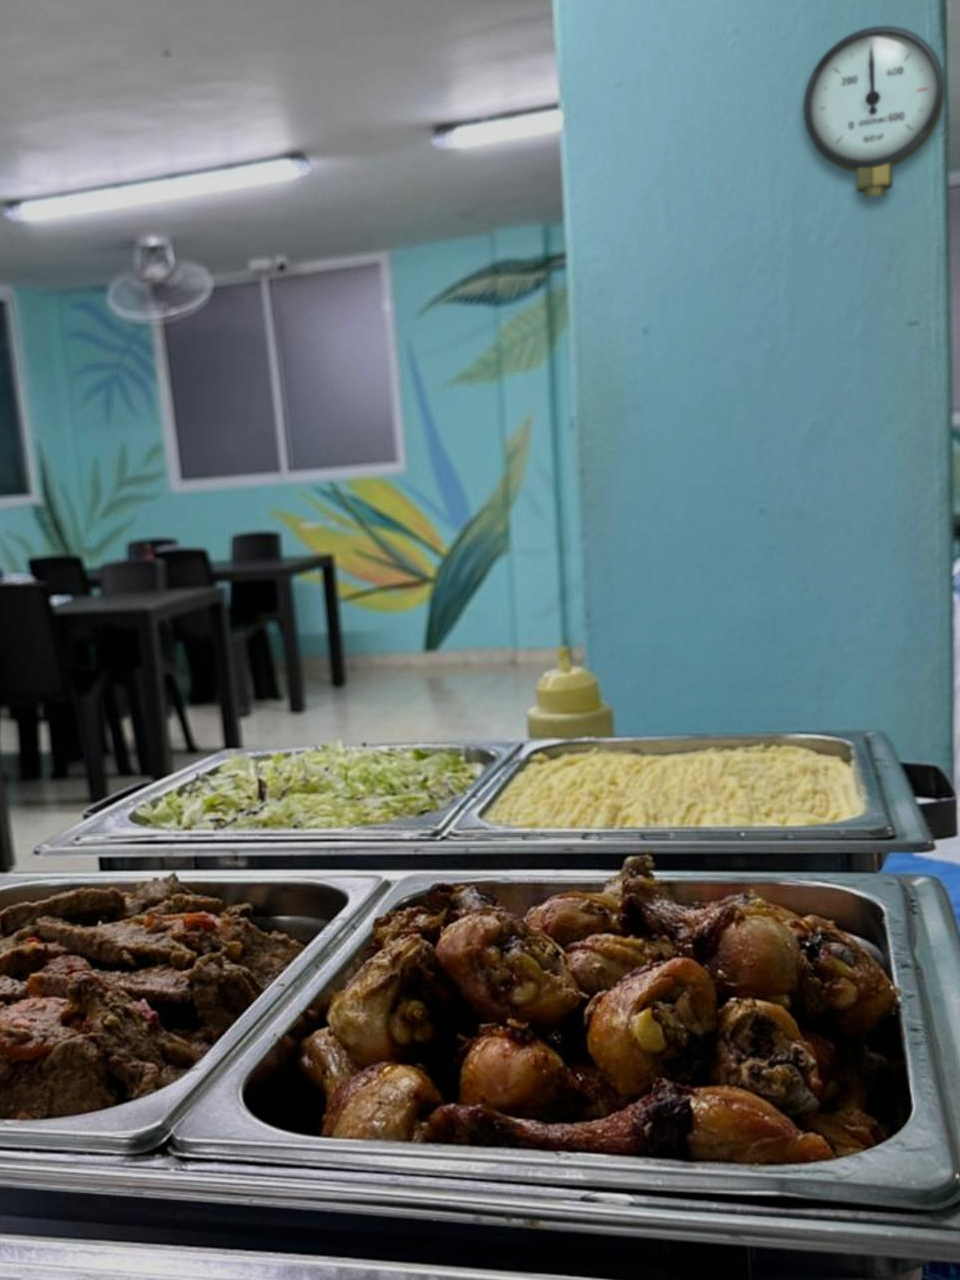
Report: 300 psi
